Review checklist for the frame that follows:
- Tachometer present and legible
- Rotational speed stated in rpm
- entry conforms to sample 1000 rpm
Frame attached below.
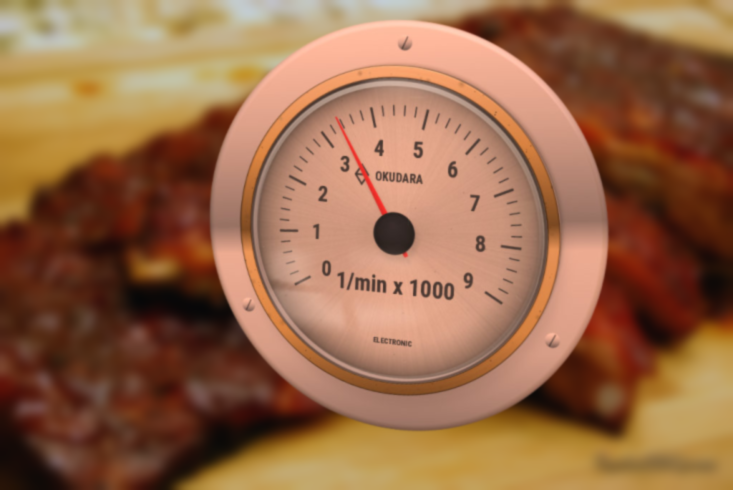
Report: 3400 rpm
